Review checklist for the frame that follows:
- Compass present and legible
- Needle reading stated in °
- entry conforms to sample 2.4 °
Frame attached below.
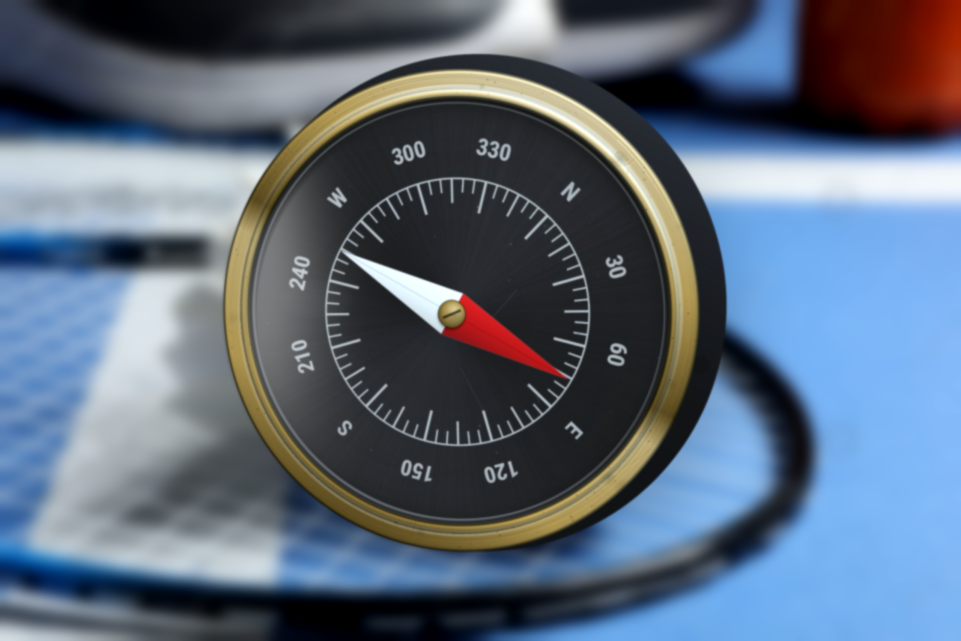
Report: 75 °
